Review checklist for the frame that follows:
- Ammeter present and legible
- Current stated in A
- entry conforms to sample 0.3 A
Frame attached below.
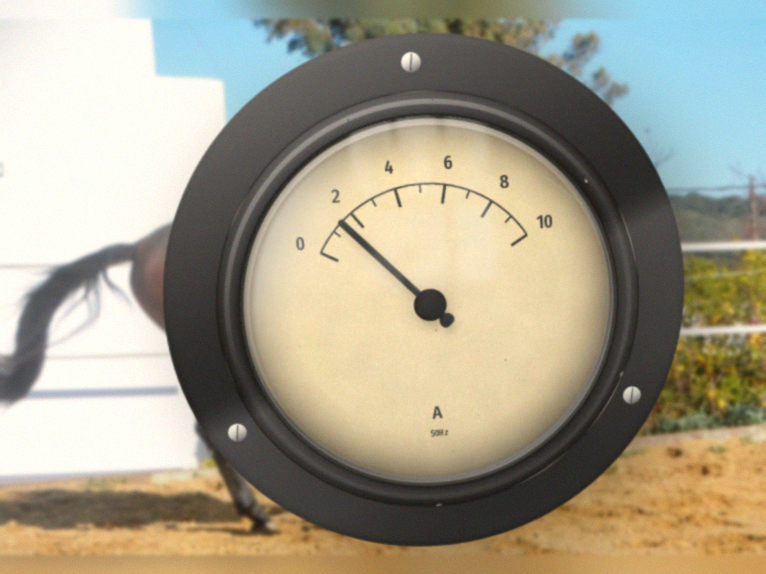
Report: 1.5 A
